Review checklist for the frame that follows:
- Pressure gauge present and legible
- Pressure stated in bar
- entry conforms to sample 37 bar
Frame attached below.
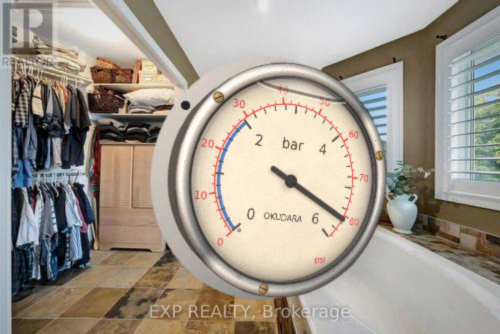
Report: 5.6 bar
